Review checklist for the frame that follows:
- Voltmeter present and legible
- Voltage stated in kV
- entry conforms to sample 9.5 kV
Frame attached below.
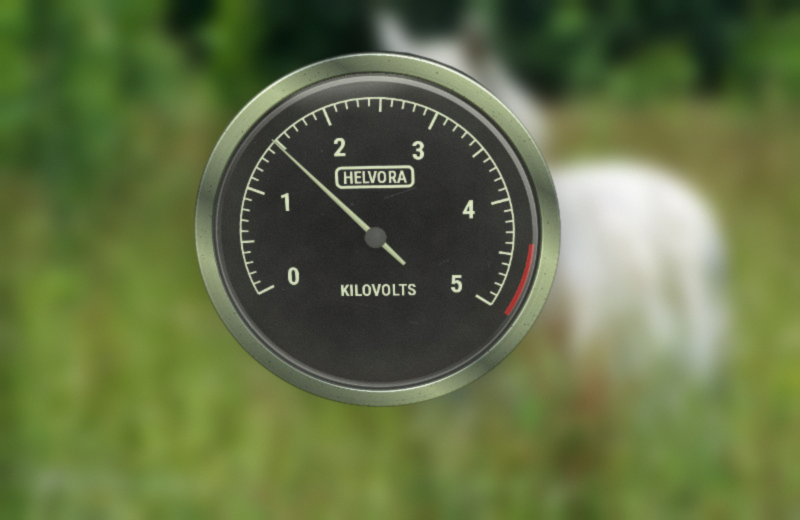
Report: 1.5 kV
